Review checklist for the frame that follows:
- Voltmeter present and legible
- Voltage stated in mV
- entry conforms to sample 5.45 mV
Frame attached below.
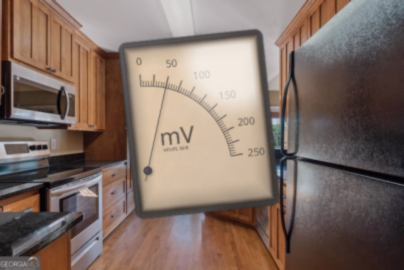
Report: 50 mV
